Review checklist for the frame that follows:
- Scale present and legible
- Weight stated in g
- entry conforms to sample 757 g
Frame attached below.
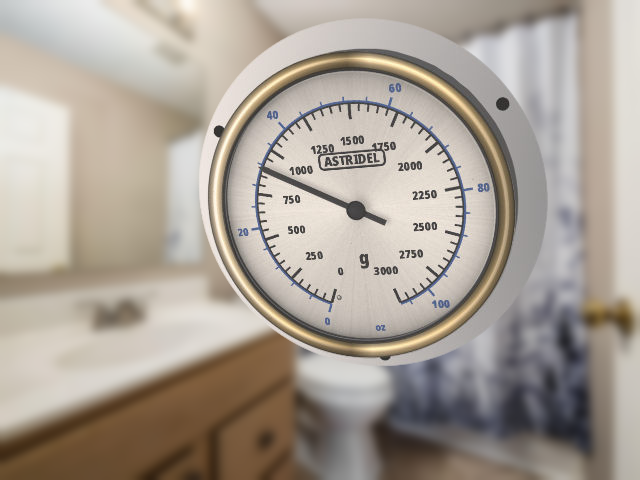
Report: 900 g
